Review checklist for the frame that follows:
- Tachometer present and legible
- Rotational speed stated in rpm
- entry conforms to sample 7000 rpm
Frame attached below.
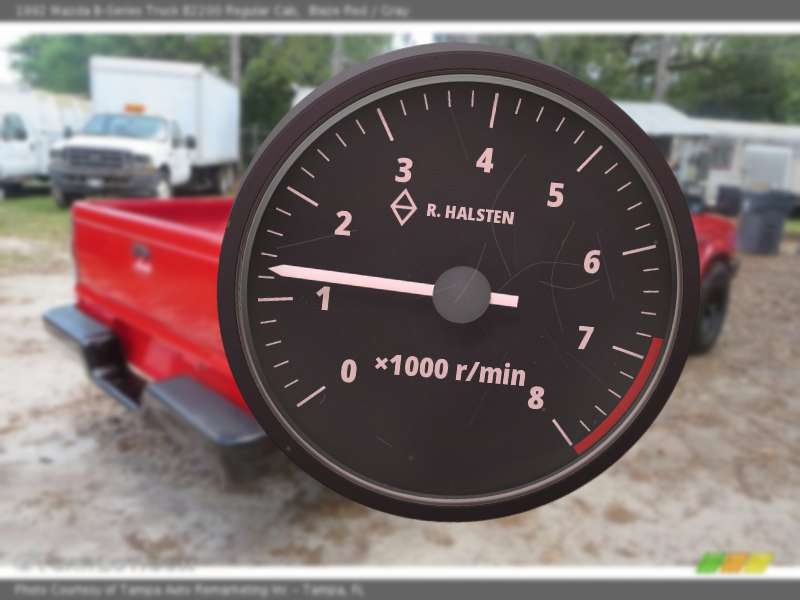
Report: 1300 rpm
